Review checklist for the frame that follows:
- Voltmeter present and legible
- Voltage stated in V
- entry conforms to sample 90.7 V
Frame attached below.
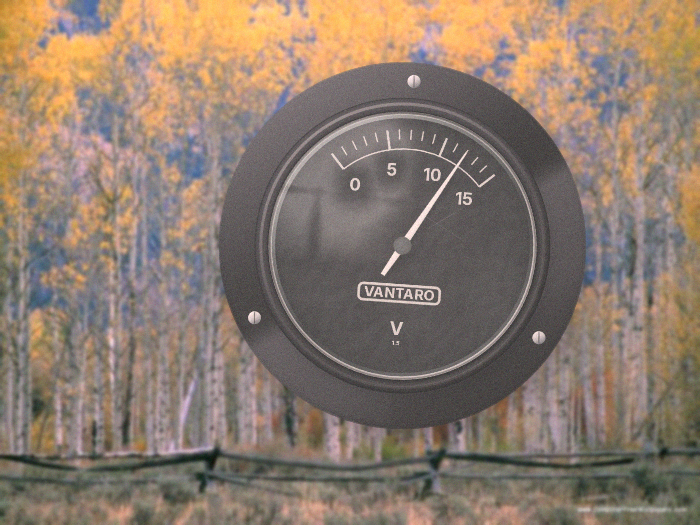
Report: 12 V
